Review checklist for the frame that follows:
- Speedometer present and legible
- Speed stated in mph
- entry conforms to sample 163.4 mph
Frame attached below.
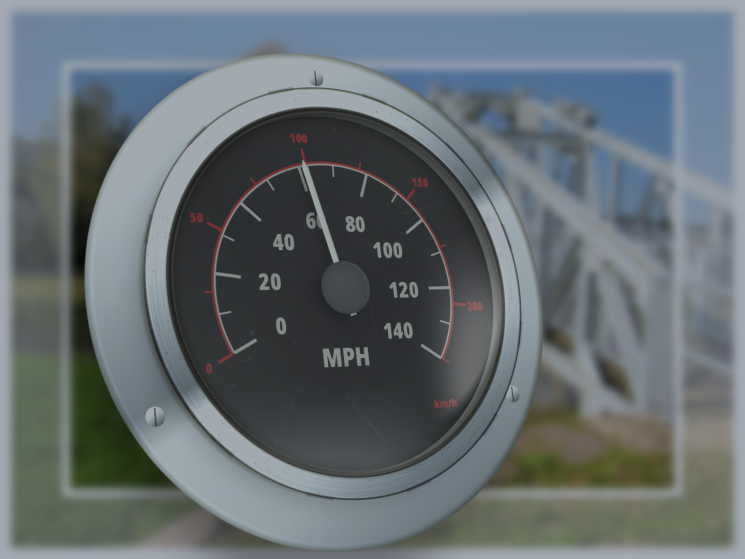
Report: 60 mph
